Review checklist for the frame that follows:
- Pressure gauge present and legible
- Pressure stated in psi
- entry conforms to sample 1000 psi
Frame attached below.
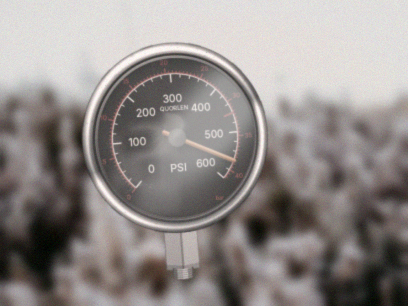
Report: 560 psi
